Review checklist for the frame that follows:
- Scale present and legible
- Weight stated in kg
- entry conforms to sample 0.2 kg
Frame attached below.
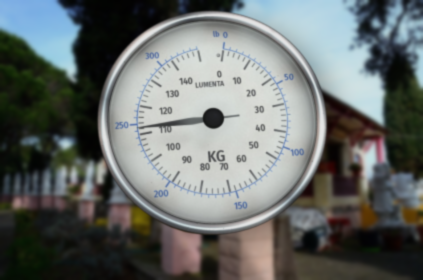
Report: 112 kg
